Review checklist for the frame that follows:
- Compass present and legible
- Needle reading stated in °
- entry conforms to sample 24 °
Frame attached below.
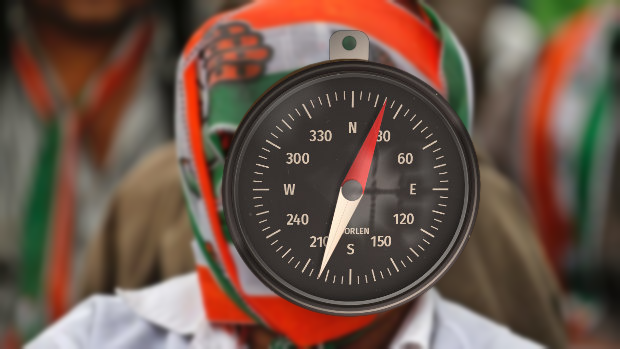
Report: 20 °
